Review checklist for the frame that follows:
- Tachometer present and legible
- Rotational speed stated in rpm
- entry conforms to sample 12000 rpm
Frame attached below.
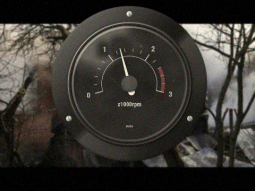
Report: 1300 rpm
